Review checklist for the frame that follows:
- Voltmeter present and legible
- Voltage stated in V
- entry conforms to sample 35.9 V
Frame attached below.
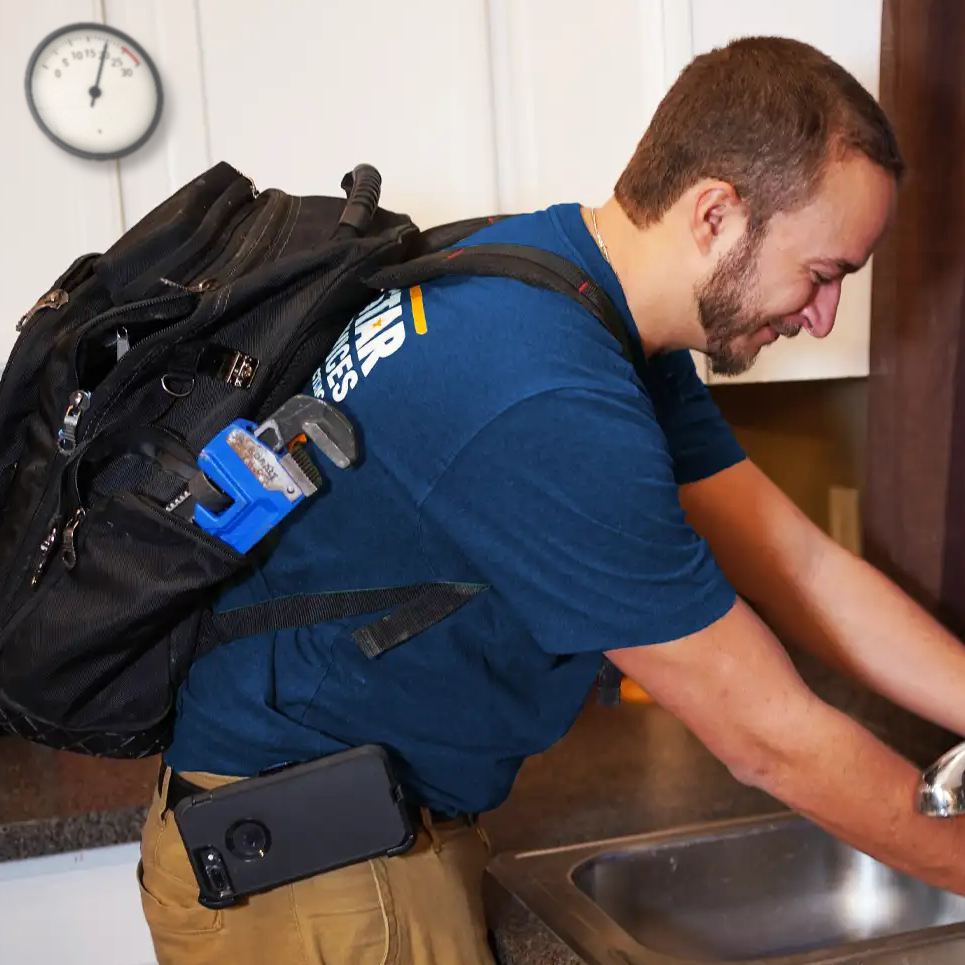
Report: 20 V
